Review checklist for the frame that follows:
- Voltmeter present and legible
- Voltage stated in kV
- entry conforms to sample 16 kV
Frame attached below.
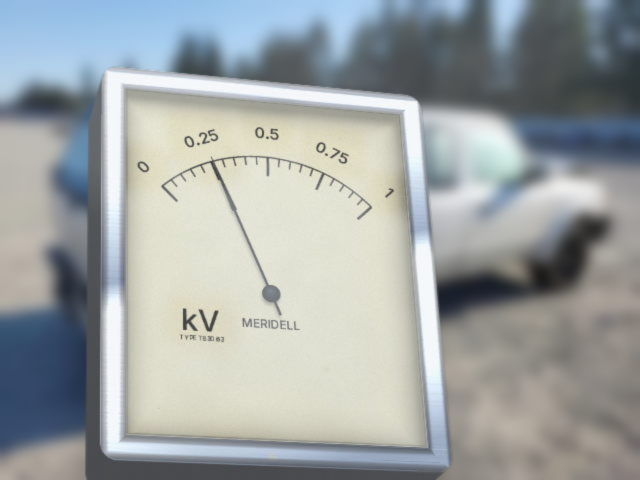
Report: 0.25 kV
